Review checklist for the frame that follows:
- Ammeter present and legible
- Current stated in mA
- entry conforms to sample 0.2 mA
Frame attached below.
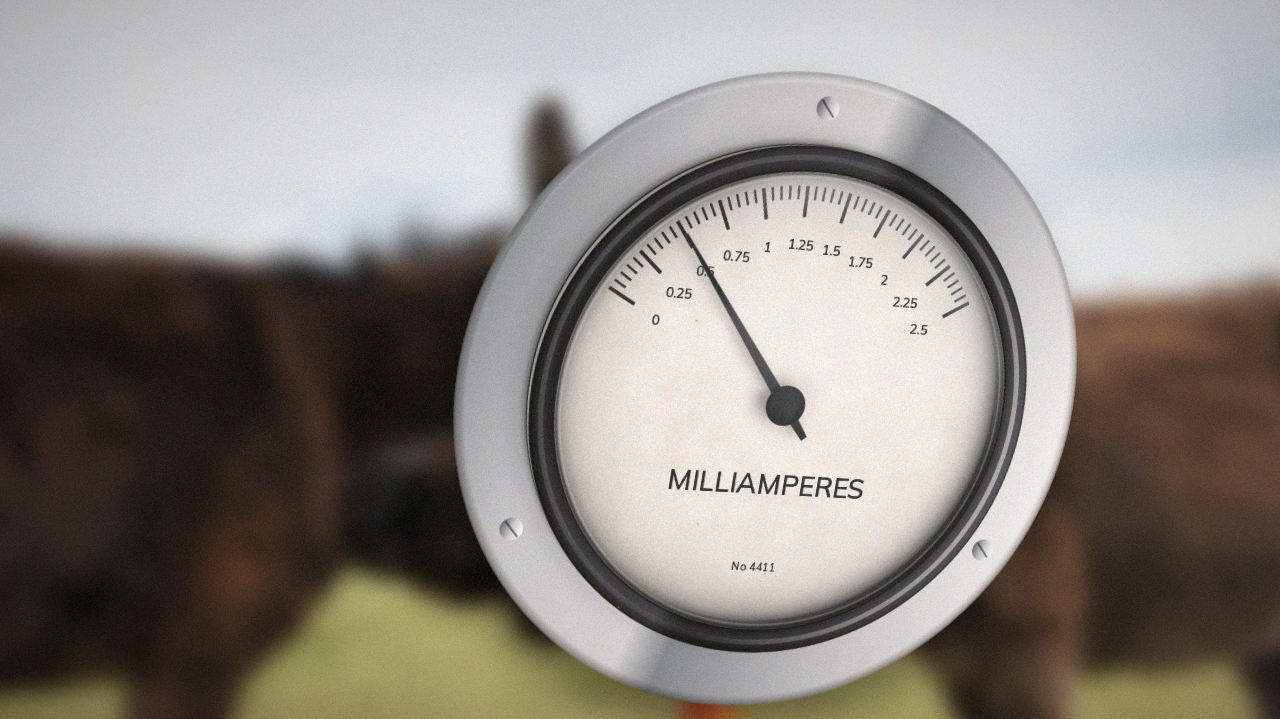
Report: 0.5 mA
